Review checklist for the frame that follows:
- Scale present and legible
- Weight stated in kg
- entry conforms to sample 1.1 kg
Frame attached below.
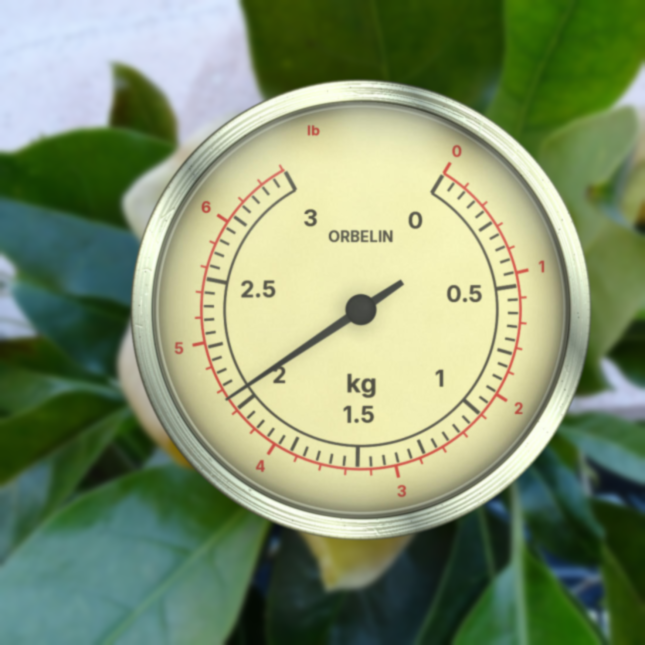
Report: 2.05 kg
